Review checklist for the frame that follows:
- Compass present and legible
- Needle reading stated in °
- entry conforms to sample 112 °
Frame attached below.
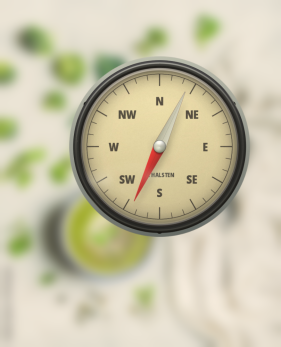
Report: 205 °
